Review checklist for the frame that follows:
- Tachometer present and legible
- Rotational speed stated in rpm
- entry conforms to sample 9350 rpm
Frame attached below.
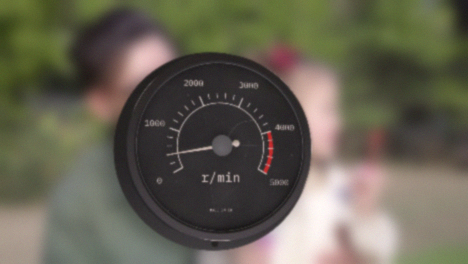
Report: 400 rpm
